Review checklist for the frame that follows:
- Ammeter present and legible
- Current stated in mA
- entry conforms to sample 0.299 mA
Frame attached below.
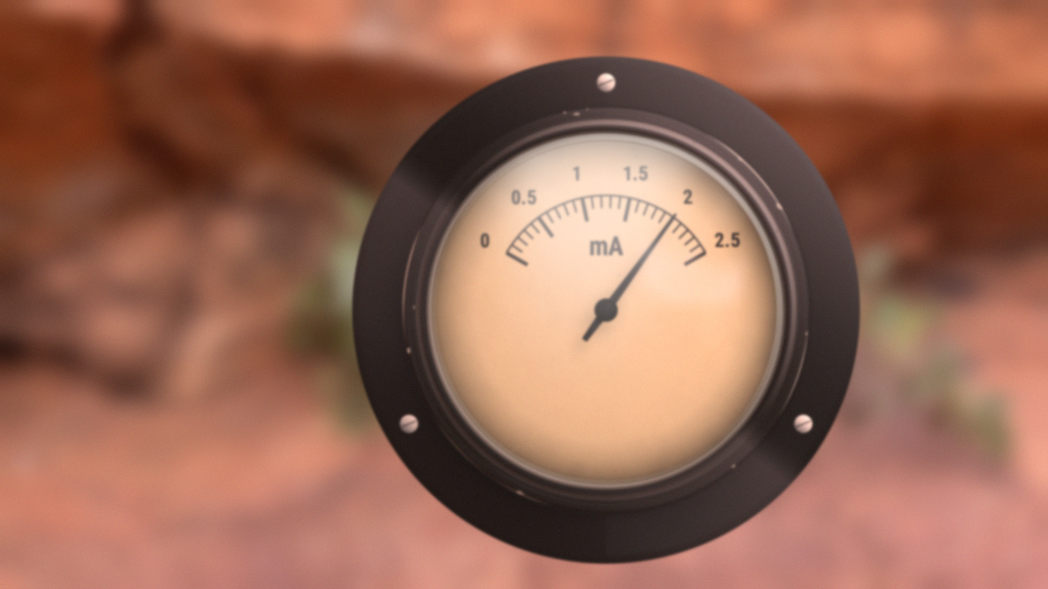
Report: 2 mA
